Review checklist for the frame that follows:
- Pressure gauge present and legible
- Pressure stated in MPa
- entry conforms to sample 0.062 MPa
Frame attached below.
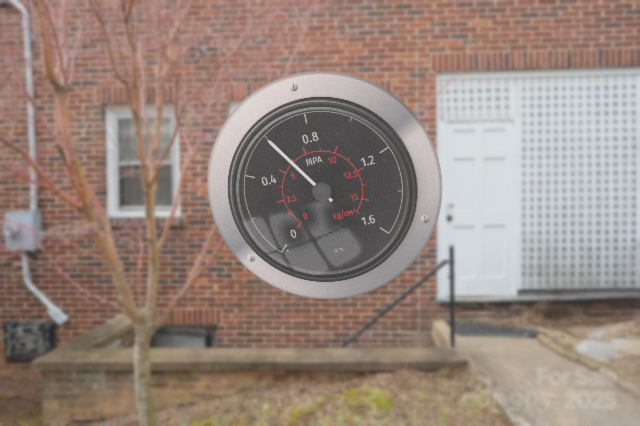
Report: 0.6 MPa
